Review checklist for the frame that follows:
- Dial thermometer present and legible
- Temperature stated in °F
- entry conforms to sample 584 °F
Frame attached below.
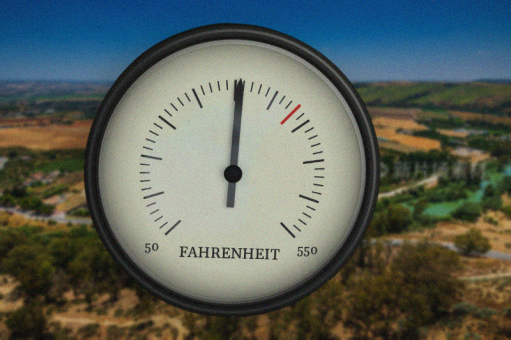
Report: 305 °F
